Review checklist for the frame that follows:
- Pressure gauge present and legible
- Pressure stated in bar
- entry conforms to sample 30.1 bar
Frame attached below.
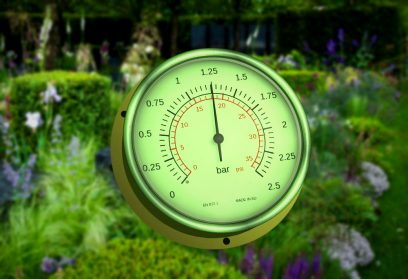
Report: 1.25 bar
